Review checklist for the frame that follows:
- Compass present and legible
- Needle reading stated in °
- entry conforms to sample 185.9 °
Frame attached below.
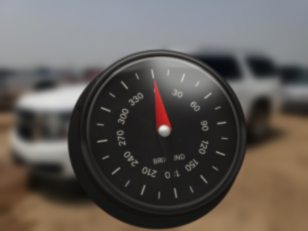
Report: 0 °
